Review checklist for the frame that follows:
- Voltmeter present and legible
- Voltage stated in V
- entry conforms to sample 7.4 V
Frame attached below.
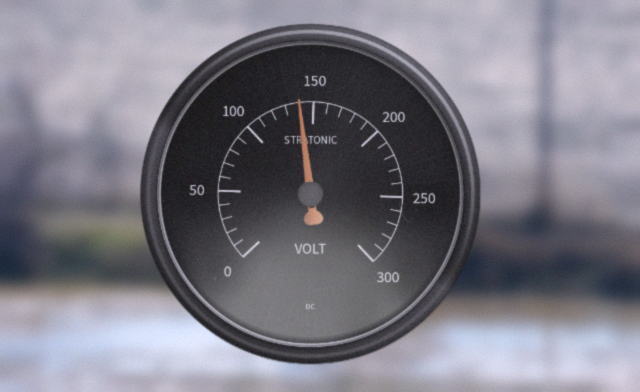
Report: 140 V
